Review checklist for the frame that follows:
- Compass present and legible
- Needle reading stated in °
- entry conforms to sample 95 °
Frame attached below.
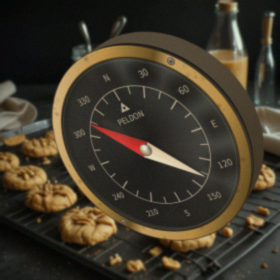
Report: 315 °
